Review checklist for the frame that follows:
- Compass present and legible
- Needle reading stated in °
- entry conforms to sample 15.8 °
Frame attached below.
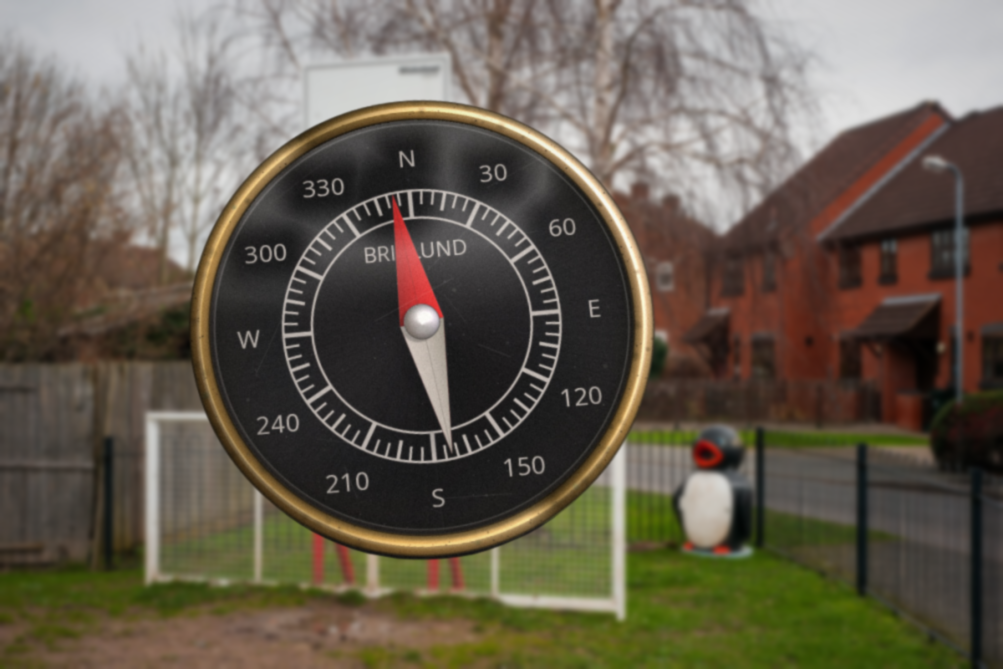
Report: 352.5 °
